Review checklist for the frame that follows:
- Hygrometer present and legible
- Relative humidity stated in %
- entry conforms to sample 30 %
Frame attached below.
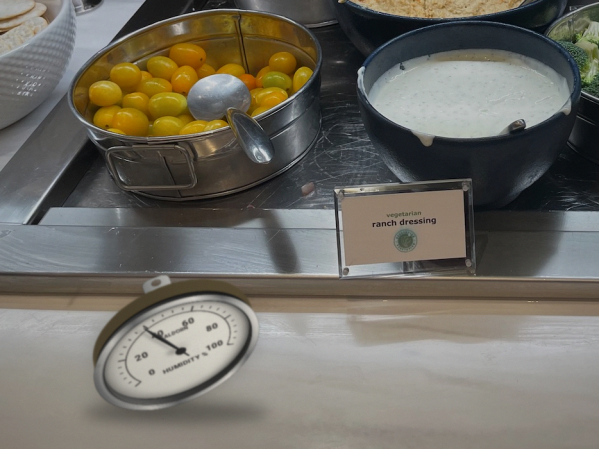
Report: 40 %
